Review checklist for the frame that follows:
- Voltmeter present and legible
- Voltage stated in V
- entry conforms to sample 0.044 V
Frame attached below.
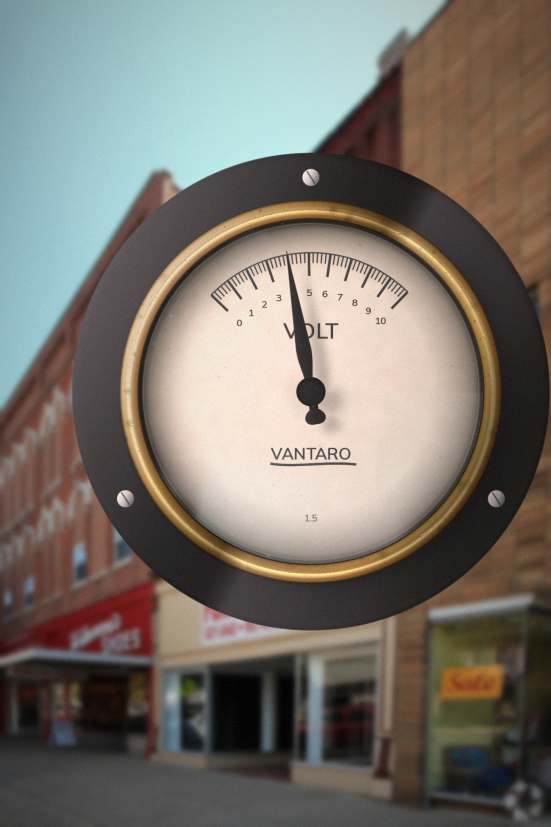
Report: 4 V
